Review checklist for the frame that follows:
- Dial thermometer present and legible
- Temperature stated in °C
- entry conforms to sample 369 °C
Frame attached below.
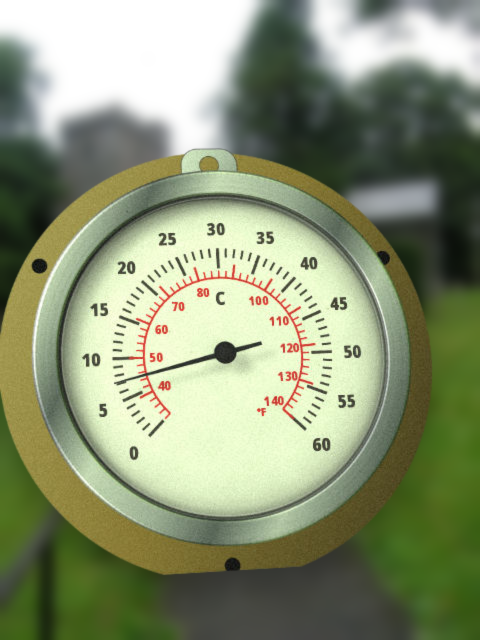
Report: 7 °C
